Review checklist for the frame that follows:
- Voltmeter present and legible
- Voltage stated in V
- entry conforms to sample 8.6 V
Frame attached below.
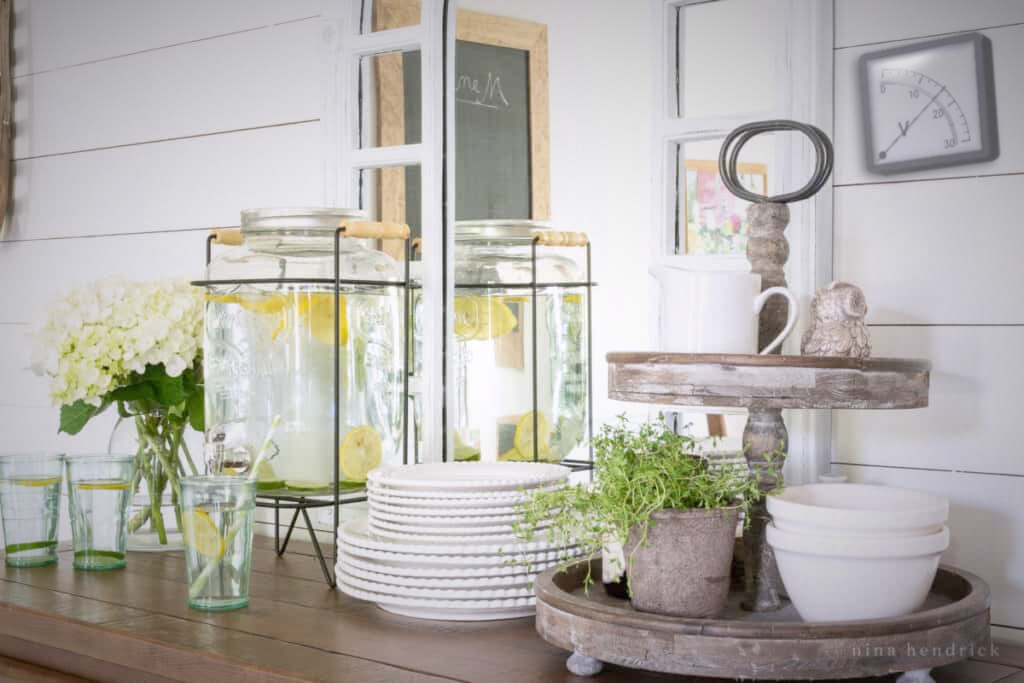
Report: 16 V
